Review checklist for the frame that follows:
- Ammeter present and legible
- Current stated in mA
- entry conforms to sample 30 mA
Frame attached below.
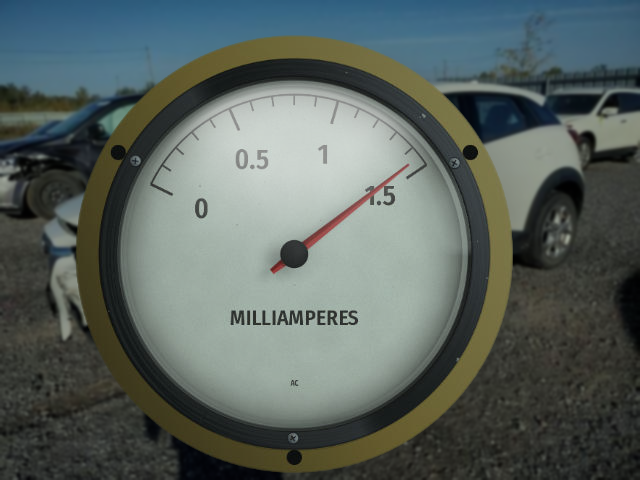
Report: 1.45 mA
